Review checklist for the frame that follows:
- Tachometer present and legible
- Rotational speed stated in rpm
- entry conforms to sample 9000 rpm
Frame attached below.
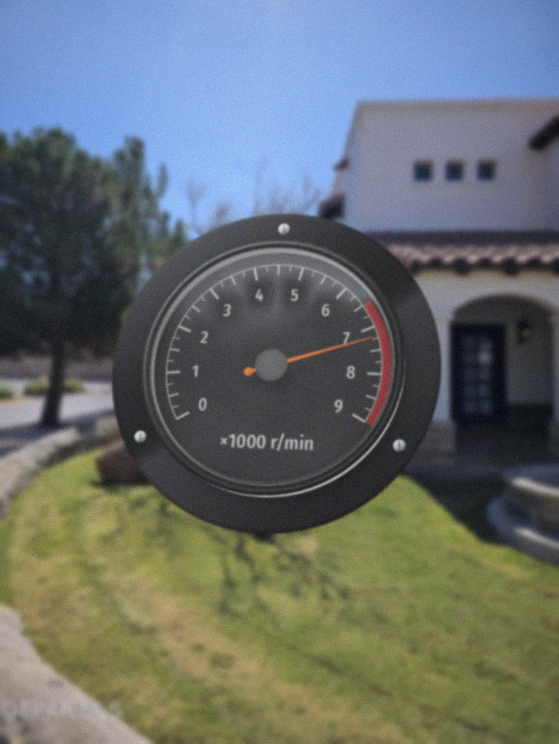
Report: 7250 rpm
